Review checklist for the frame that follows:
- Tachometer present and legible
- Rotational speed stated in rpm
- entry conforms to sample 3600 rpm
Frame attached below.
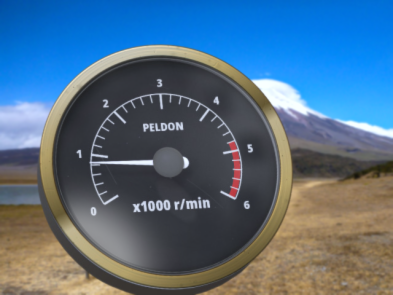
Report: 800 rpm
